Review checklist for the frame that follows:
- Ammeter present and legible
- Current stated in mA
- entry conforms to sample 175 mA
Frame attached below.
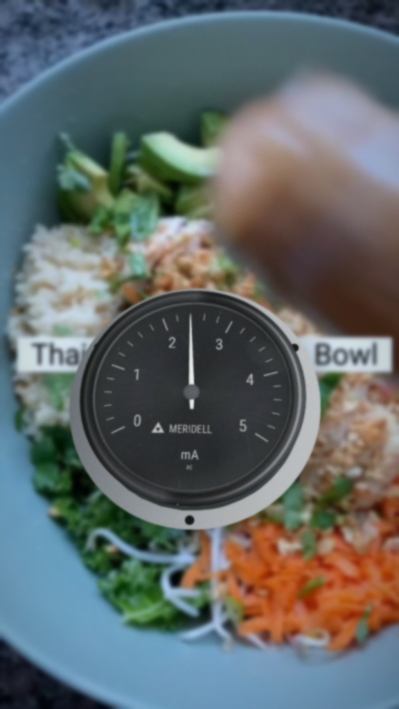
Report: 2.4 mA
